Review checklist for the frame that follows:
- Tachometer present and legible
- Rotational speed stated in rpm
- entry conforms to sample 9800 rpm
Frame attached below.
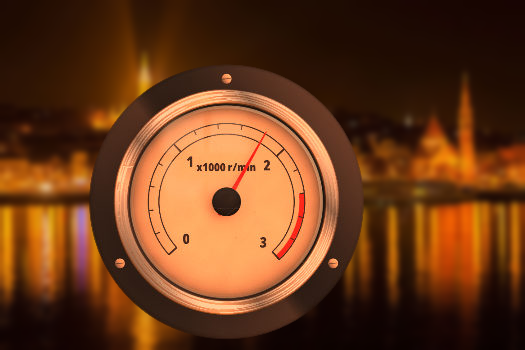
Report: 1800 rpm
